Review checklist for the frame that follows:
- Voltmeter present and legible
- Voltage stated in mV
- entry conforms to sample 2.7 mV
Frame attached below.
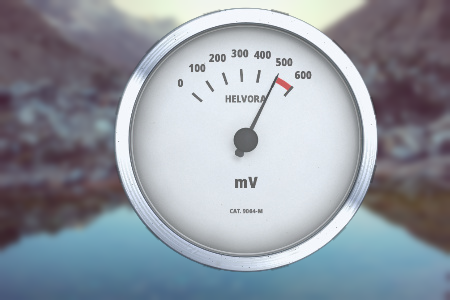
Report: 500 mV
